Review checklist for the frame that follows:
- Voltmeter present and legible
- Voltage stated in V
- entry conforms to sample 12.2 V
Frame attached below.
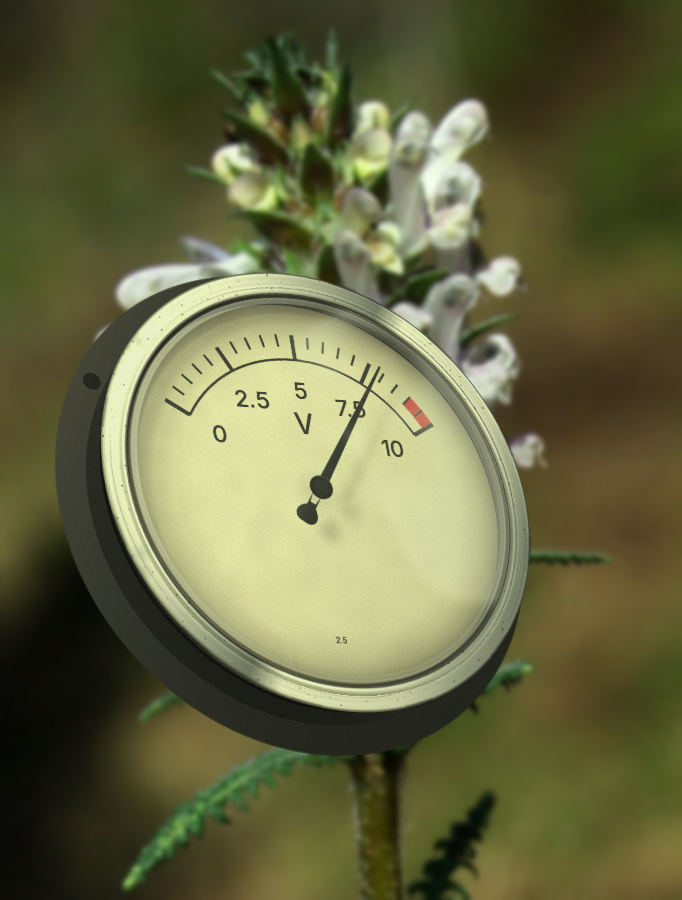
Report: 7.75 V
